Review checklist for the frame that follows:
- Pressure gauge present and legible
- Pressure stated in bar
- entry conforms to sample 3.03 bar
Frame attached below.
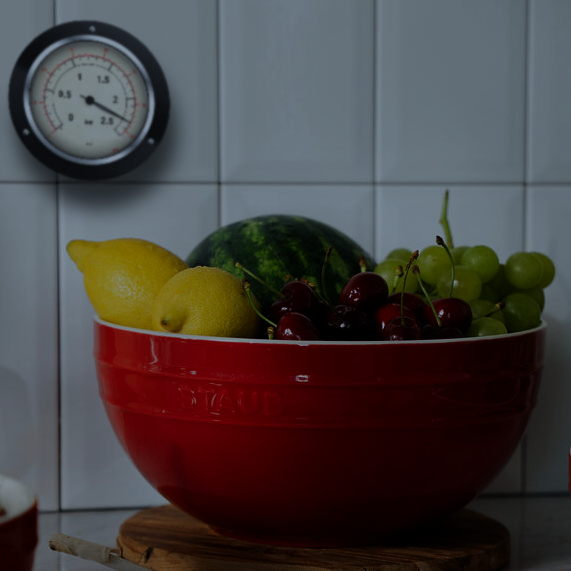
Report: 2.3 bar
